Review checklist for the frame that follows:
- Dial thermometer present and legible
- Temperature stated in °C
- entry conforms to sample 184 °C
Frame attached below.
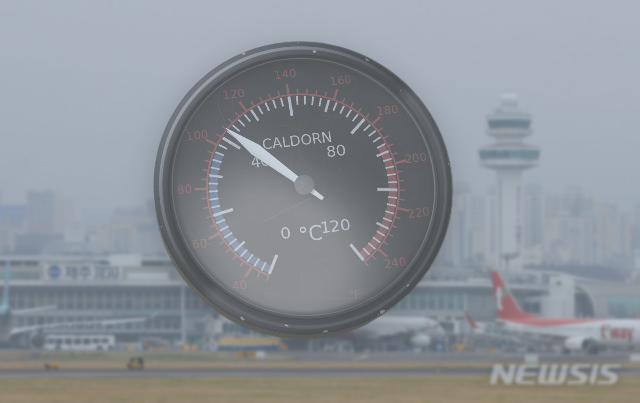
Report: 42 °C
